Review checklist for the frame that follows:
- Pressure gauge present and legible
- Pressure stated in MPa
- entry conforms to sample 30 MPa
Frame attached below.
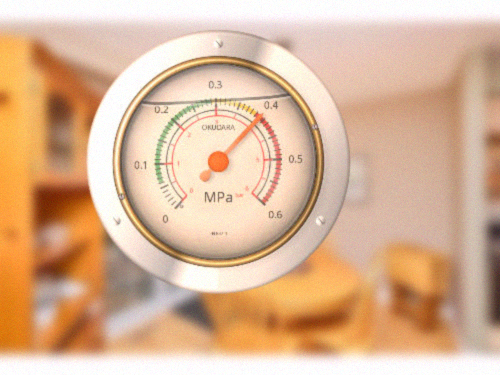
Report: 0.4 MPa
